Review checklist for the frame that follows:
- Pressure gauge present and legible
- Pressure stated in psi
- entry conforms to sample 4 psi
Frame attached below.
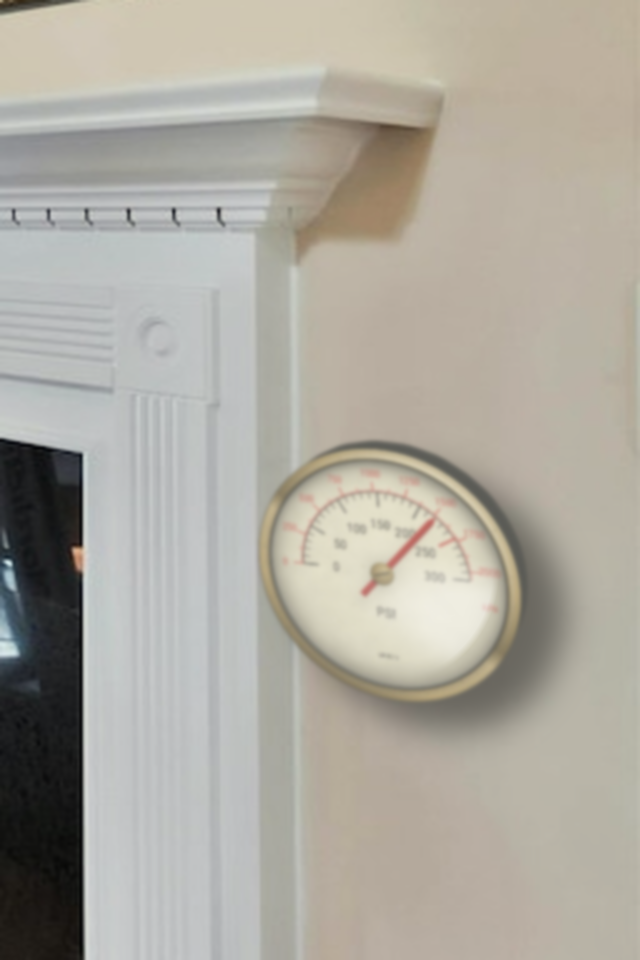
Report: 220 psi
